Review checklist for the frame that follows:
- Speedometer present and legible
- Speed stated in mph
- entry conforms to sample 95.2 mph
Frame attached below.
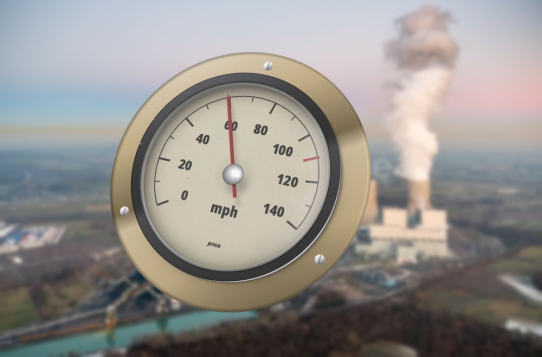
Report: 60 mph
